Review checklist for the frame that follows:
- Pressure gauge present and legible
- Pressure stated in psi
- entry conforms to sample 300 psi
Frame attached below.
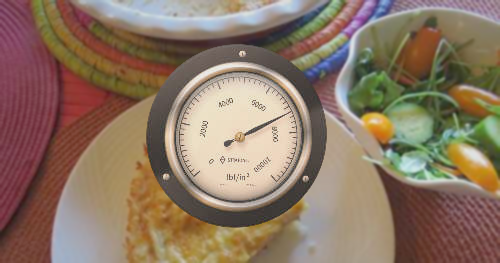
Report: 7200 psi
